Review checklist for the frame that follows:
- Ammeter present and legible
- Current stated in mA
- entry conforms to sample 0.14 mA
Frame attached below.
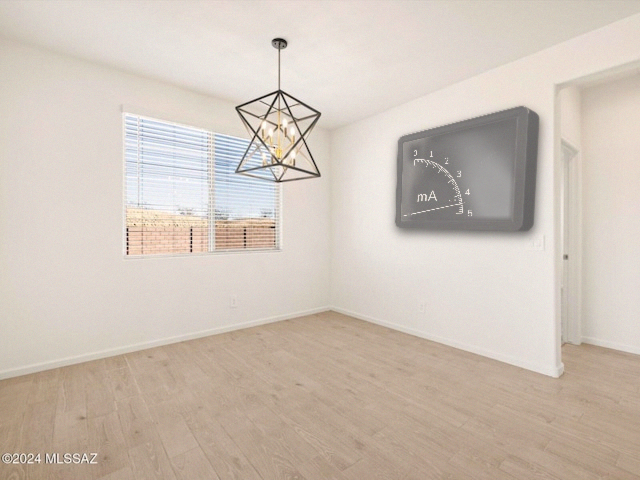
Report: 4.5 mA
